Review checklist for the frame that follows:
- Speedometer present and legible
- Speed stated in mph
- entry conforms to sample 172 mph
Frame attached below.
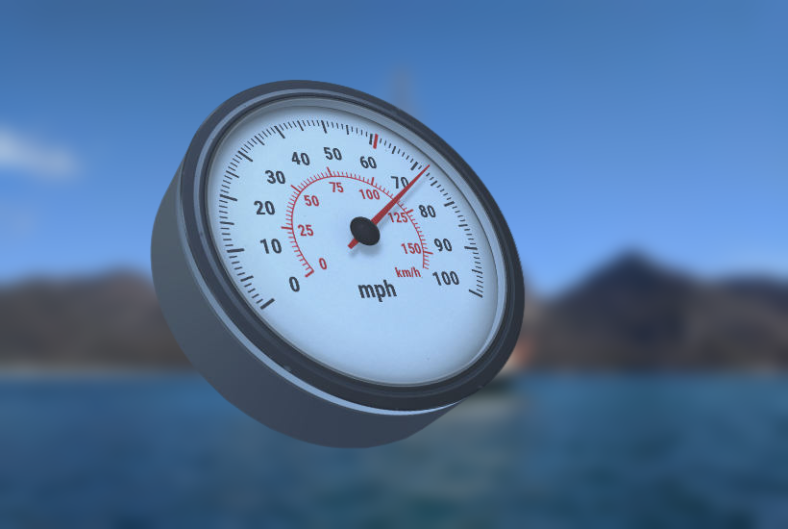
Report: 72 mph
